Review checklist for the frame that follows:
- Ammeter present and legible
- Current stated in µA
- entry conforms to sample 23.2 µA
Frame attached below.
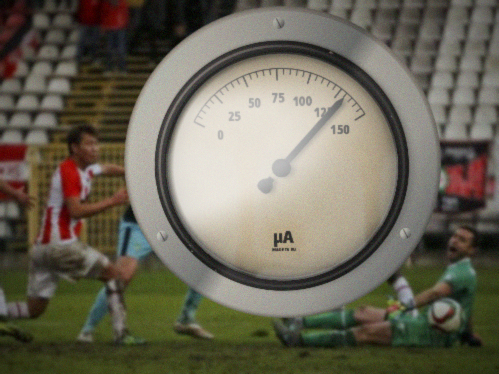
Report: 130 µA
